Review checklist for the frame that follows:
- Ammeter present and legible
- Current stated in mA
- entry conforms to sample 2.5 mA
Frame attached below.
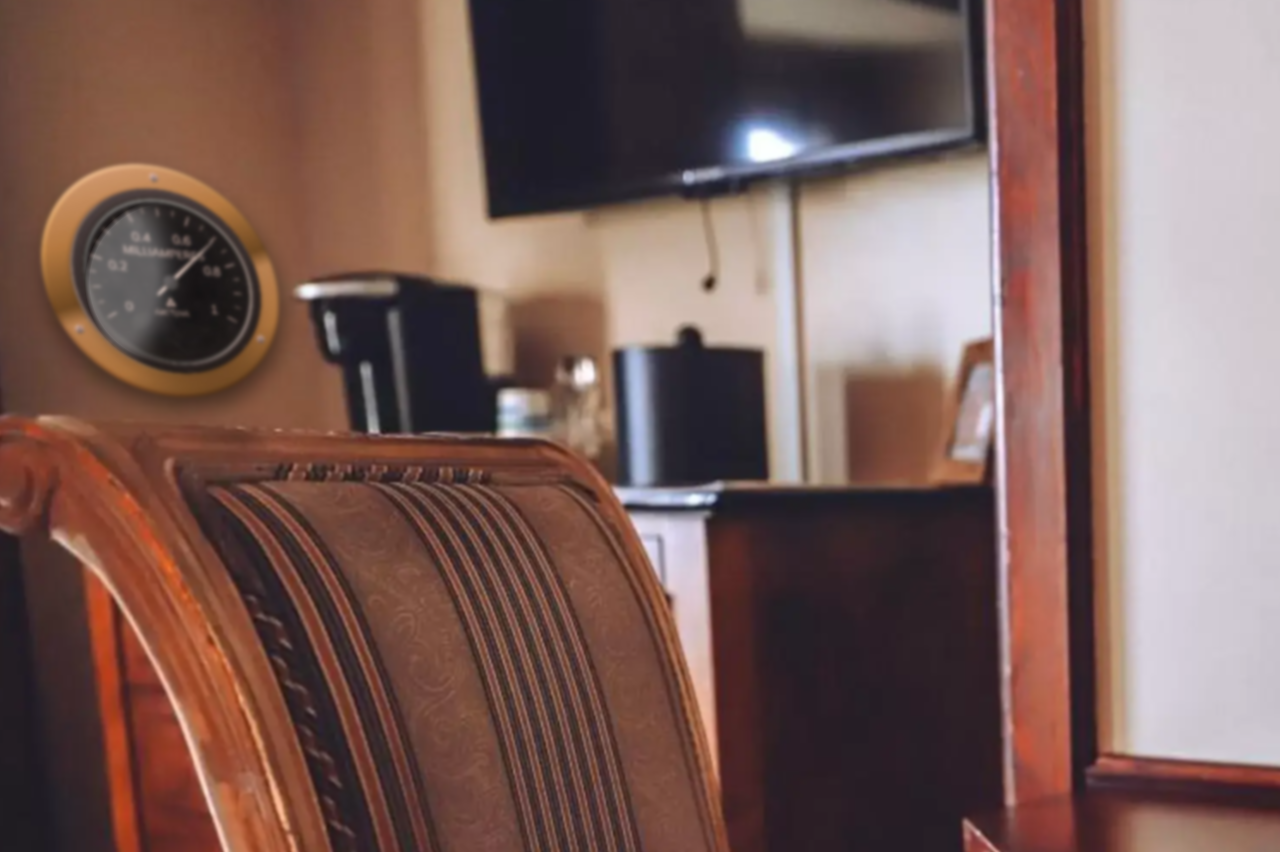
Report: 0.7 mA
